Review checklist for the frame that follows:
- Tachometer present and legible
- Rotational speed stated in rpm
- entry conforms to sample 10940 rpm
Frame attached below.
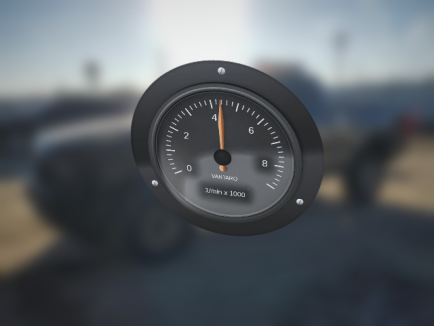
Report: 4400 rpm
